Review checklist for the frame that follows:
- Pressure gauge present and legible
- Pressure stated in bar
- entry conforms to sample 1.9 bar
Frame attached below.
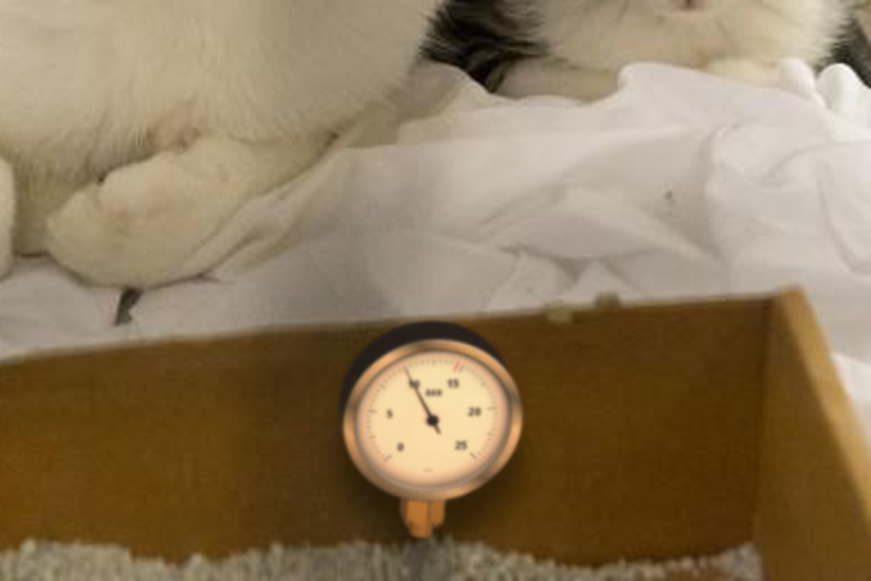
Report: 10 bar
